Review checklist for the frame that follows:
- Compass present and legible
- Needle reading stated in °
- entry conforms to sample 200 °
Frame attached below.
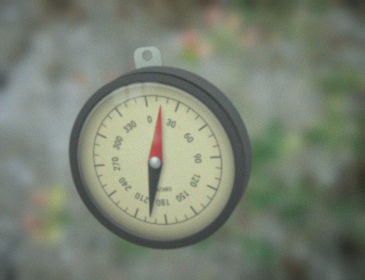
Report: 15 °
